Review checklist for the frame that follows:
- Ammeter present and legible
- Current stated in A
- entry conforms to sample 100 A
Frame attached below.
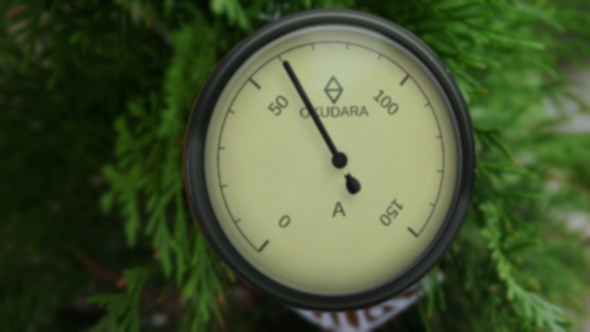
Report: 60 A
